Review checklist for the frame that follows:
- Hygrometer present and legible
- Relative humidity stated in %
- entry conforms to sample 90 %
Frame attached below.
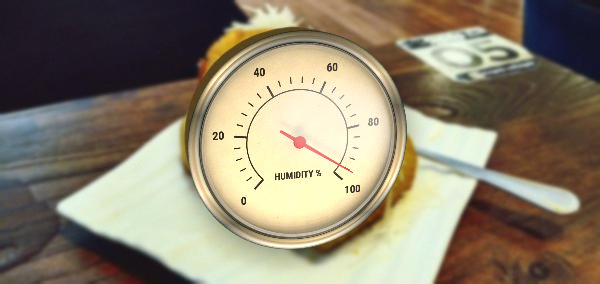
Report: 96 %
